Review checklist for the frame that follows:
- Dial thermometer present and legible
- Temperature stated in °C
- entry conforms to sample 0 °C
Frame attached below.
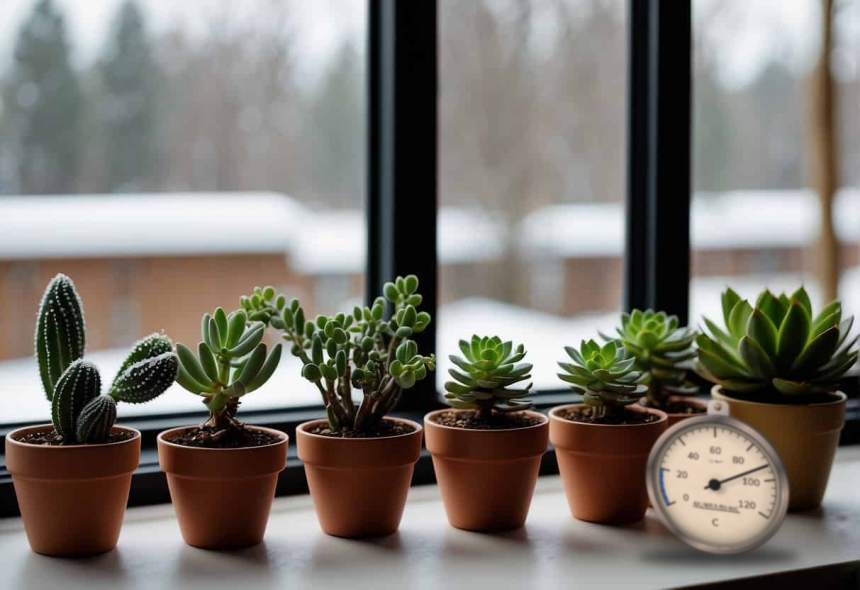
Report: 92 °C
